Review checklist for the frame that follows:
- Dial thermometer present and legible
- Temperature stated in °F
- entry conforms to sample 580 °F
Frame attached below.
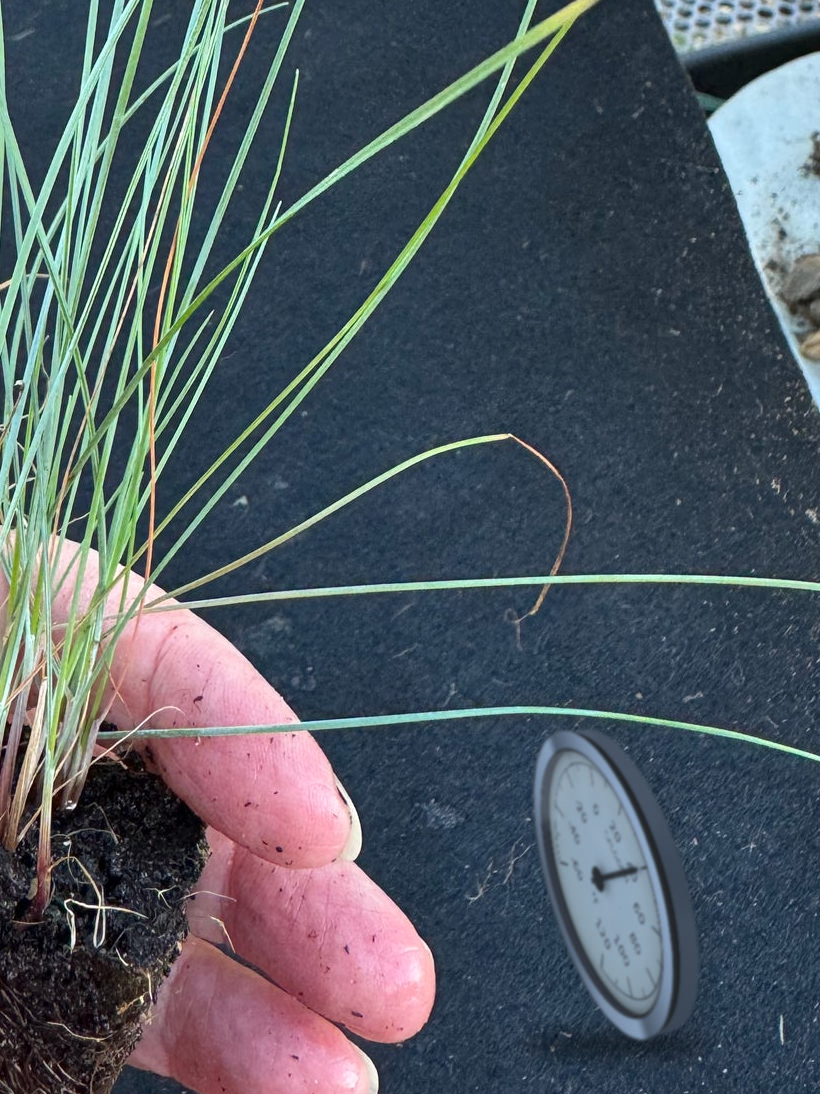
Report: 40 °F
